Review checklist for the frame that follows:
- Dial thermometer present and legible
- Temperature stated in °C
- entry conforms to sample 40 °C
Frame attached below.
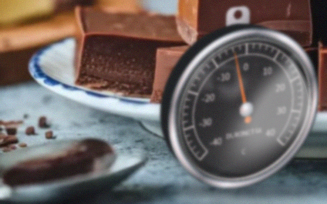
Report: -4 °C
